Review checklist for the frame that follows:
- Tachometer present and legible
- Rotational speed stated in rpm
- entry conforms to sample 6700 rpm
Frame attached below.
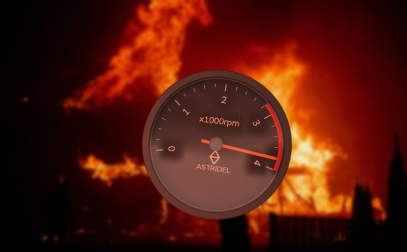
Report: 3800 rpm
